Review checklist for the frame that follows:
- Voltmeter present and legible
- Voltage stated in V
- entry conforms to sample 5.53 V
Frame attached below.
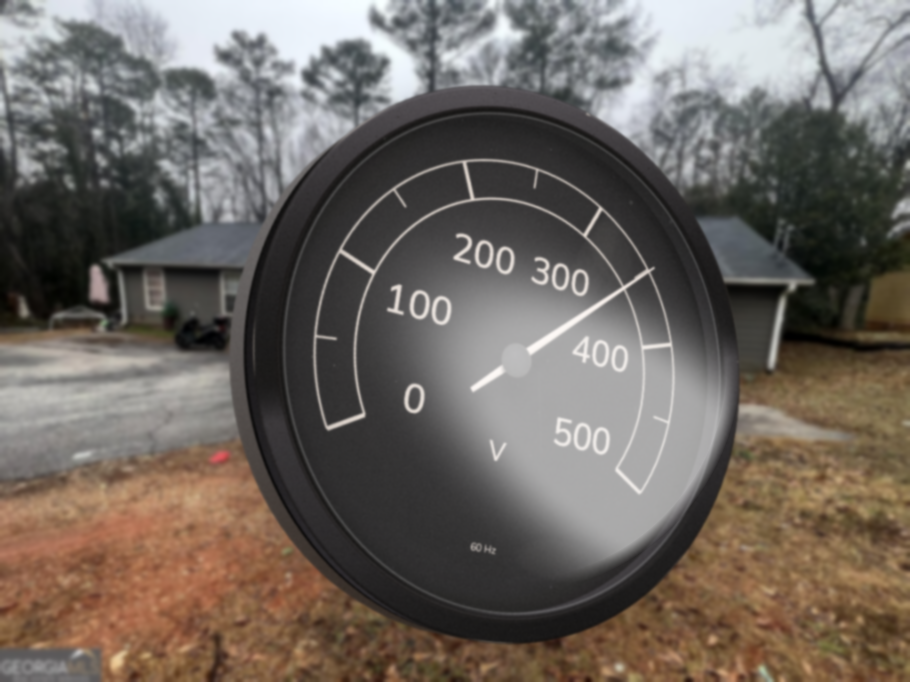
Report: 350 V
